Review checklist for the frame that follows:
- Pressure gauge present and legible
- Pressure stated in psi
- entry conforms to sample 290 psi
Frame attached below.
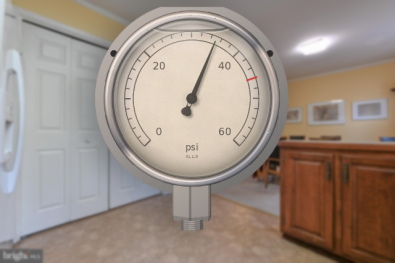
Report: 35 psi
